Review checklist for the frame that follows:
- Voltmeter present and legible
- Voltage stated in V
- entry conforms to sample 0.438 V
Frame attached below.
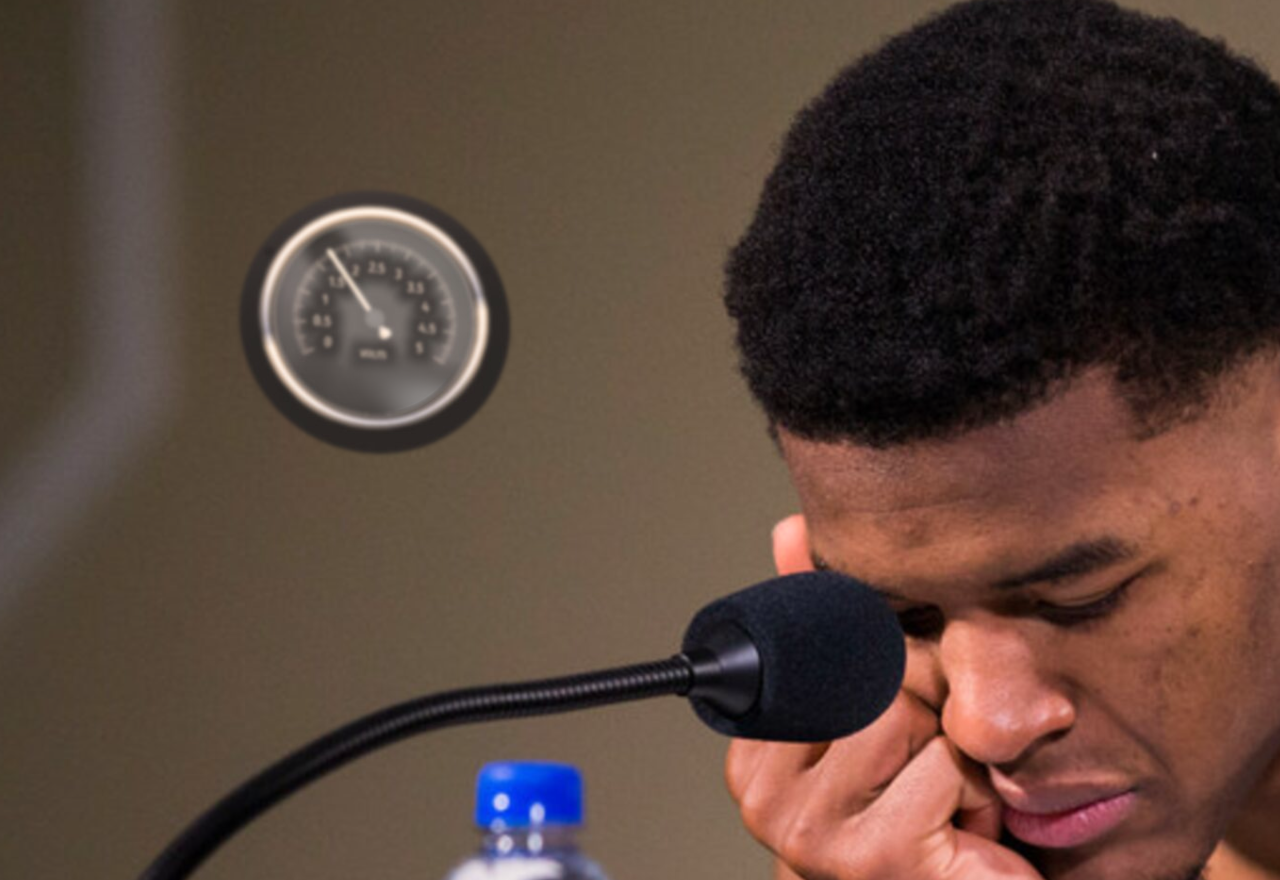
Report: 1.75 V
